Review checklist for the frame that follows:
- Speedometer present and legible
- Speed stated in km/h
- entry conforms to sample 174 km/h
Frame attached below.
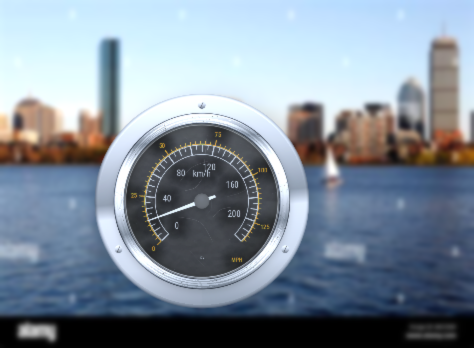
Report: 20 km/h
